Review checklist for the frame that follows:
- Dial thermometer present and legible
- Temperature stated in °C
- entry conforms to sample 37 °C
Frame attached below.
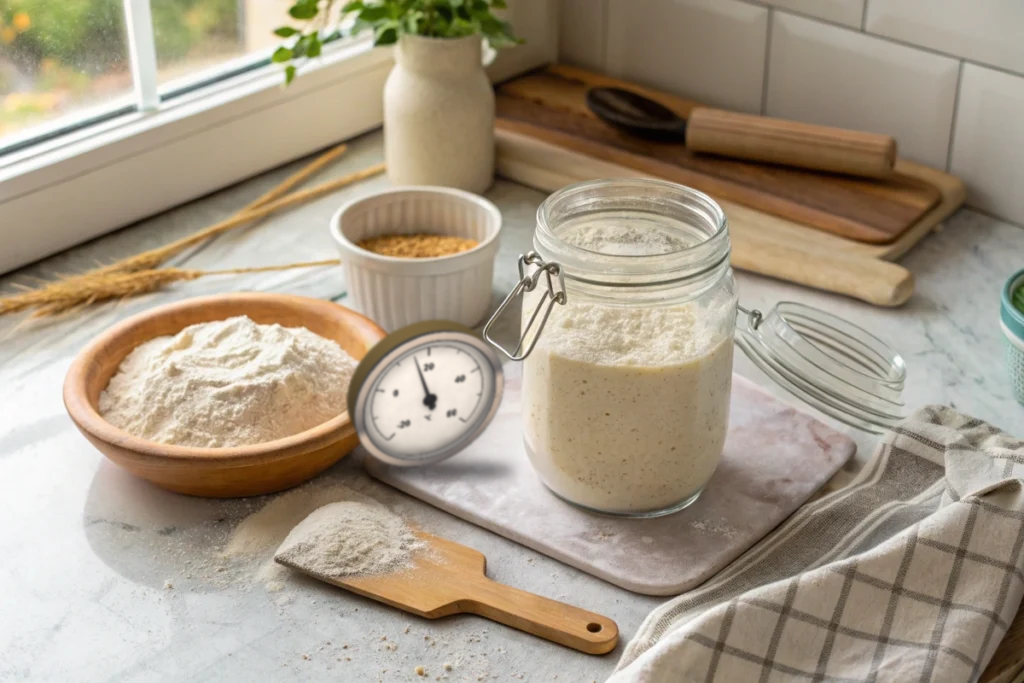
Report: 15 °C
